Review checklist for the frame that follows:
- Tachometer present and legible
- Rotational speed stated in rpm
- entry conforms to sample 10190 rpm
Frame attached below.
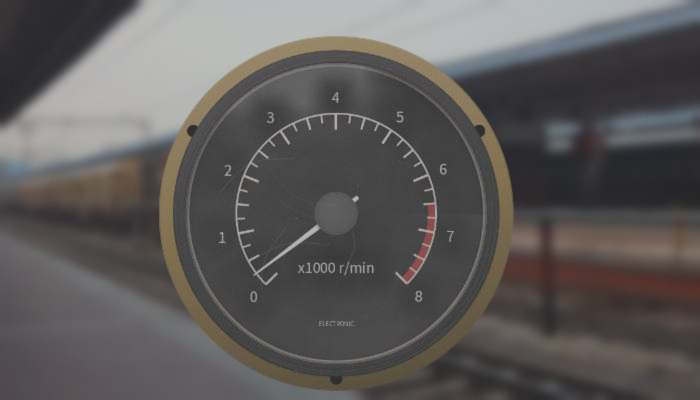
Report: 250 rpm
